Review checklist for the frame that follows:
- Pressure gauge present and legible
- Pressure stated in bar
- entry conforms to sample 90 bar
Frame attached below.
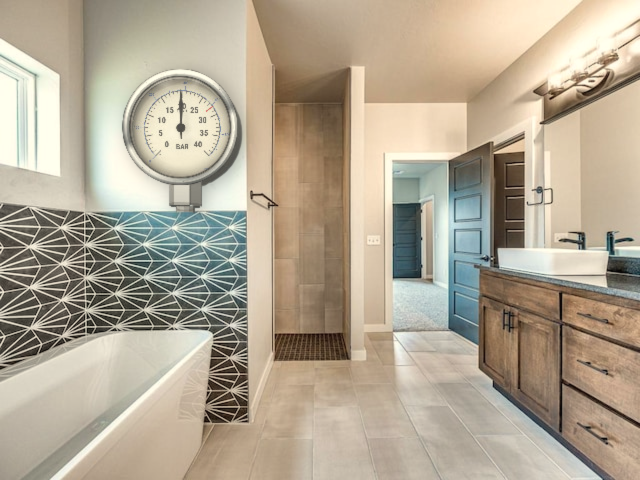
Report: 20 bar
